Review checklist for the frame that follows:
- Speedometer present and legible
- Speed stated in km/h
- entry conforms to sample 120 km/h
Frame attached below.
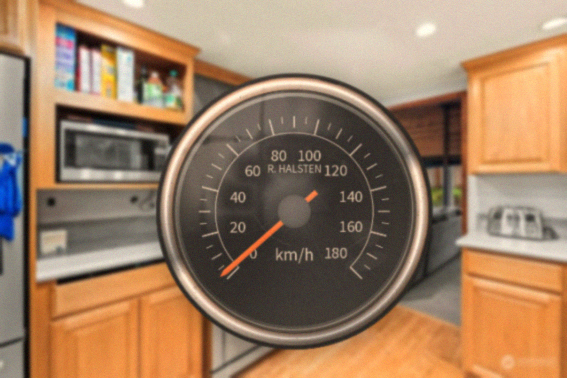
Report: 2.5 km/h
